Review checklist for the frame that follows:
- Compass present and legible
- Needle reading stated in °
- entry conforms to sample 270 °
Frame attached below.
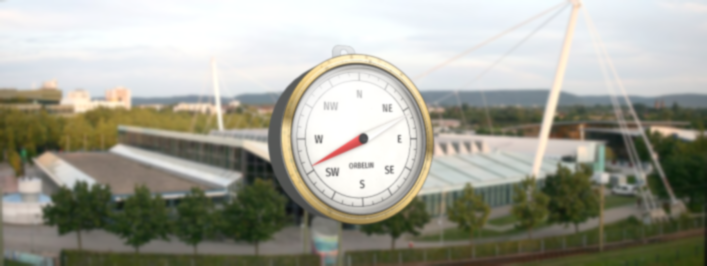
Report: 245 °
